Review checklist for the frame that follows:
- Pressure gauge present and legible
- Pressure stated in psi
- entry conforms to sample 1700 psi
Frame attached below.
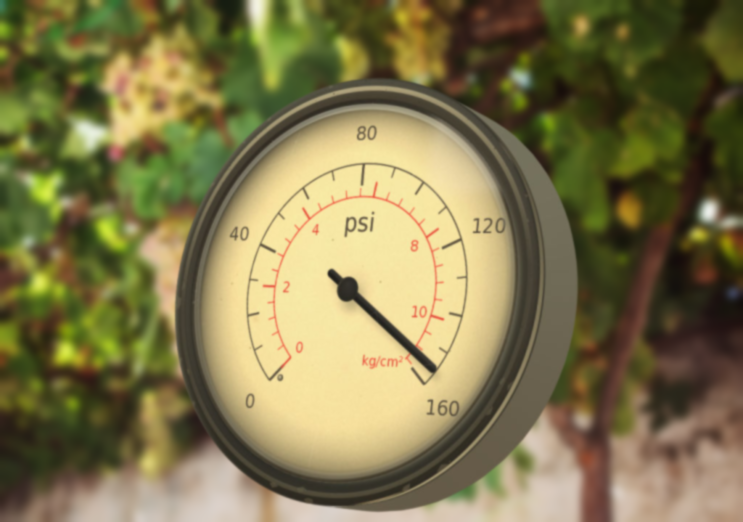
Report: 155 psi
